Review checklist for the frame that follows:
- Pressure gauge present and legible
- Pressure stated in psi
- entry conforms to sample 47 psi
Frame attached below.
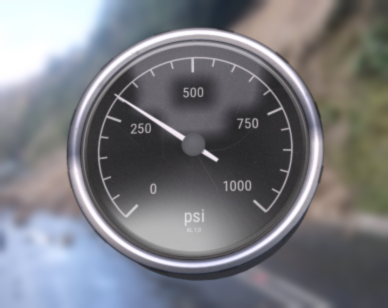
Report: 300 psi
